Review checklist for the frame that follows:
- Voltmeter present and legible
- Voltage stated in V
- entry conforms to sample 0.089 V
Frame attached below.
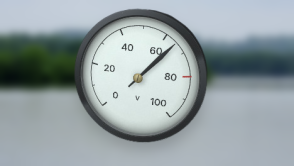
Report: 65 V
